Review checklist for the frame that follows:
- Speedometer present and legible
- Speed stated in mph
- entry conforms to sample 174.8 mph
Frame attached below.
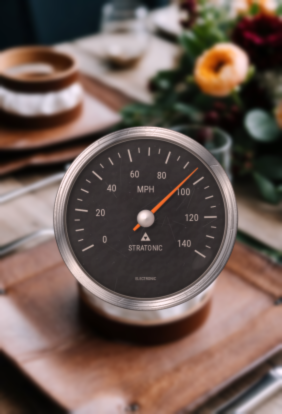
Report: 95 mph
